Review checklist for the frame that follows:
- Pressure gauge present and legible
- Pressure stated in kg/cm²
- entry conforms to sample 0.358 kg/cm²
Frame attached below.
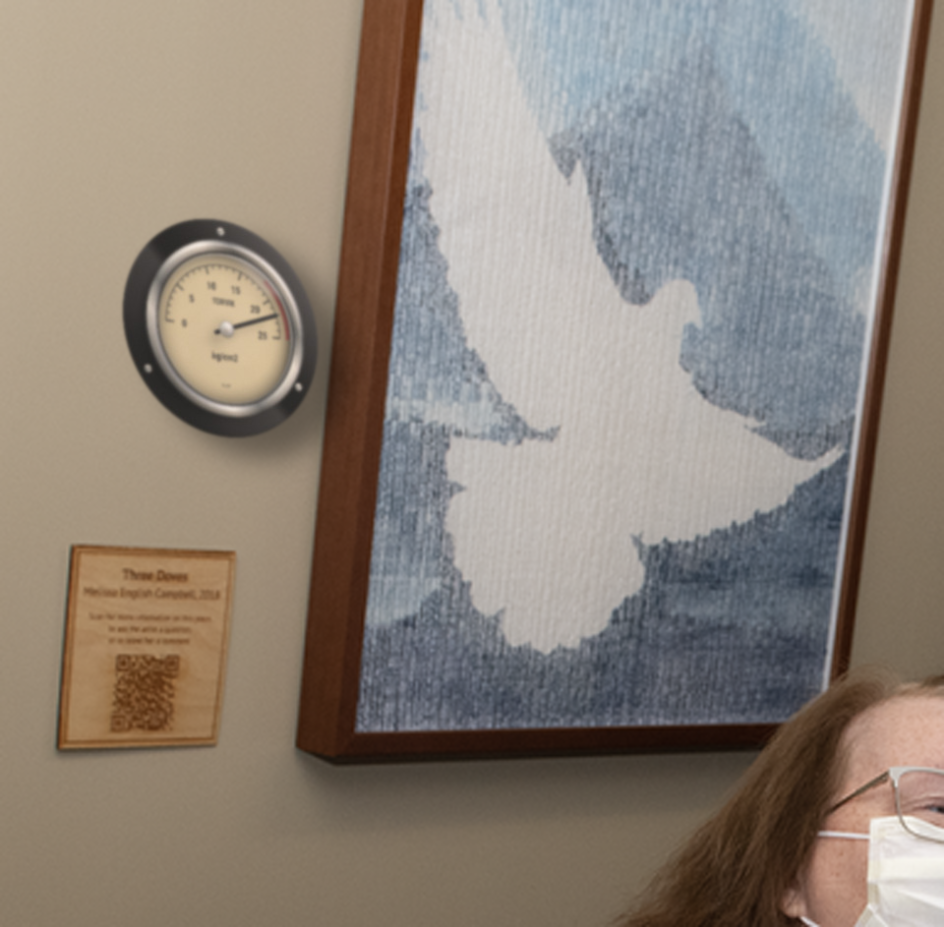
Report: 22 kg/cm²
